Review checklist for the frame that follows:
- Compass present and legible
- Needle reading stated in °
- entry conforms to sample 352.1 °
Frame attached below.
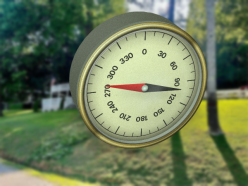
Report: 280 °
